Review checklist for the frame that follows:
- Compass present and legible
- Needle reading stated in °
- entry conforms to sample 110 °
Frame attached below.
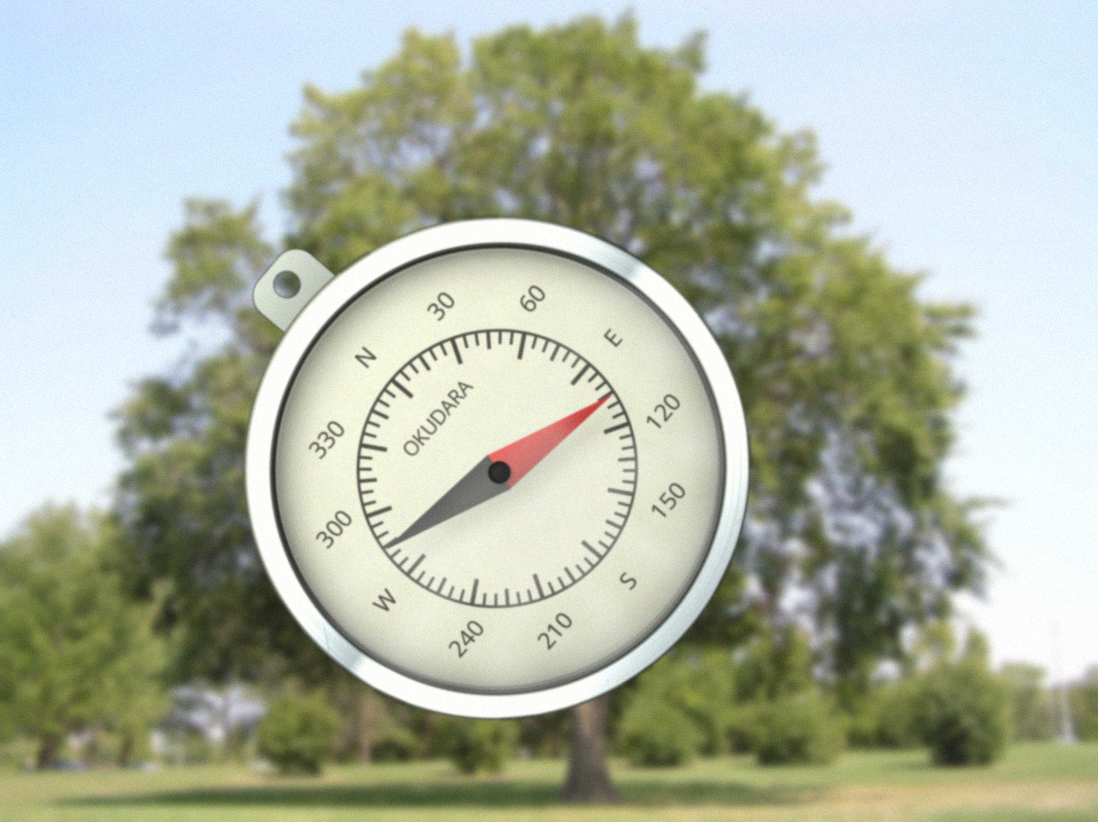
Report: 105 °
